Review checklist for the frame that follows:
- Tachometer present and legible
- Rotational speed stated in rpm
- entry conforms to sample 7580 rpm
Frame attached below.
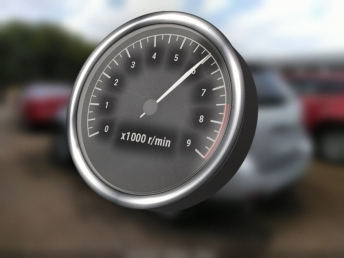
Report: 6000 rpm
